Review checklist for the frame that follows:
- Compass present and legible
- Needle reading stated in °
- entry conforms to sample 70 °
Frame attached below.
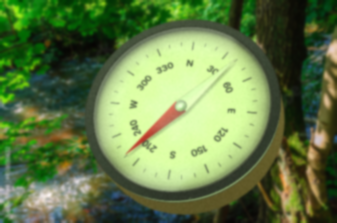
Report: 220 °
